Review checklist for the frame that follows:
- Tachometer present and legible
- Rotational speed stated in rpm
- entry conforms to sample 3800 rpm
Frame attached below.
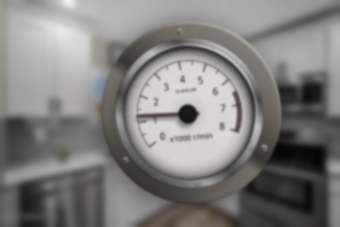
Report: 1250 rpm
